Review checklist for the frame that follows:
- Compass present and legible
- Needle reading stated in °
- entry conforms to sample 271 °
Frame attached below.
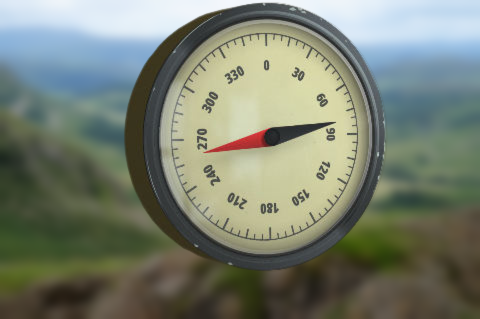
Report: 260 °
